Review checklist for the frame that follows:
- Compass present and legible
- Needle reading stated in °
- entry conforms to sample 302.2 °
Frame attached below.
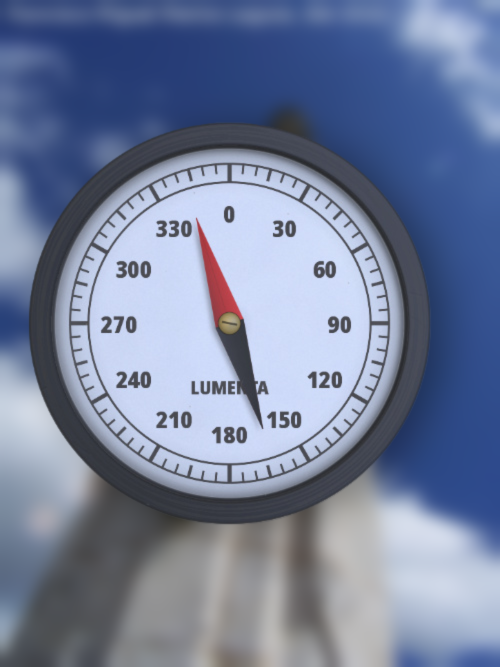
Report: 342.5 °
